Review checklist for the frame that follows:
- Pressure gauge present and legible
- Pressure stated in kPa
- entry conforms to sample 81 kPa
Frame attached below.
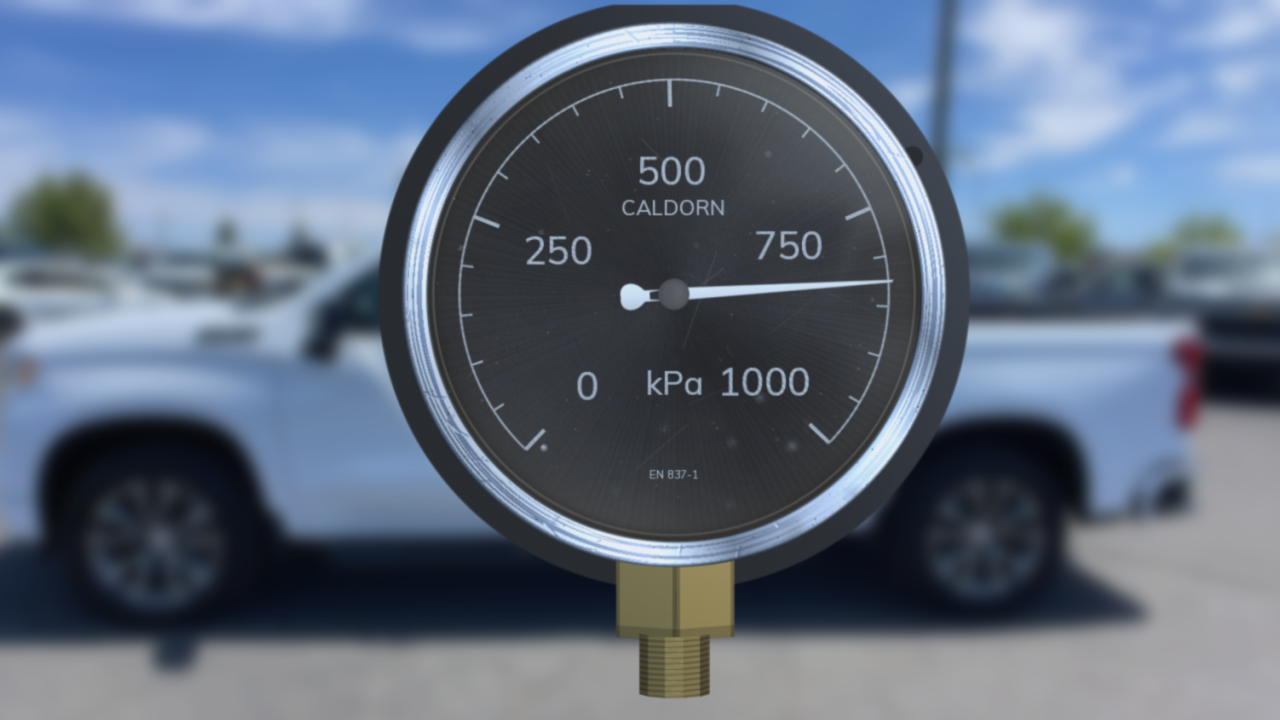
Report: 825 kPa
